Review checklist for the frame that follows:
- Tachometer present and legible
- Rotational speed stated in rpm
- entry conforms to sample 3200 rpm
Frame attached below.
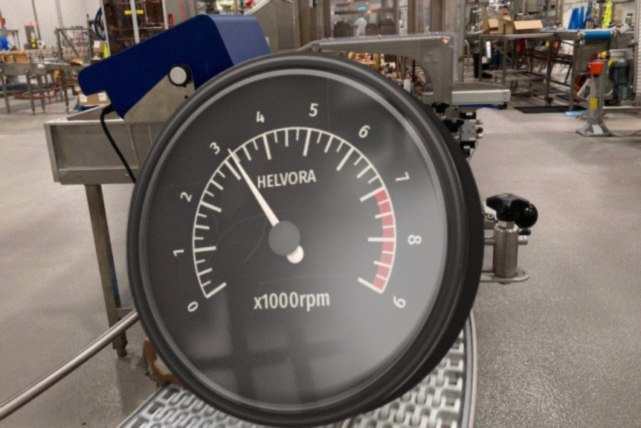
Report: 3250 rpm
